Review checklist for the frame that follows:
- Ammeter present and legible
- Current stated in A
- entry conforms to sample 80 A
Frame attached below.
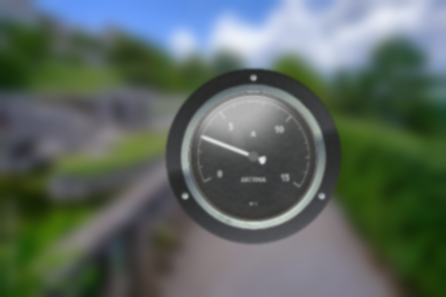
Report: 3 A
